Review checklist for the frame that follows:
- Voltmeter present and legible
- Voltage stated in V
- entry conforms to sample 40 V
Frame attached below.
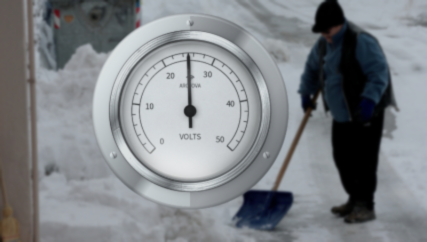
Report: 25 V
